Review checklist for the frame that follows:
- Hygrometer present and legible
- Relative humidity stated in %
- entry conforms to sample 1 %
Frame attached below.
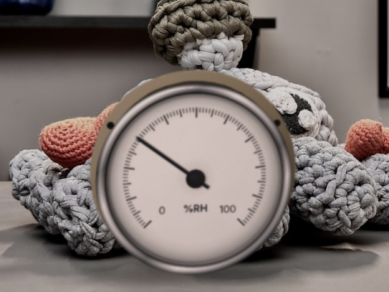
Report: 30 %
